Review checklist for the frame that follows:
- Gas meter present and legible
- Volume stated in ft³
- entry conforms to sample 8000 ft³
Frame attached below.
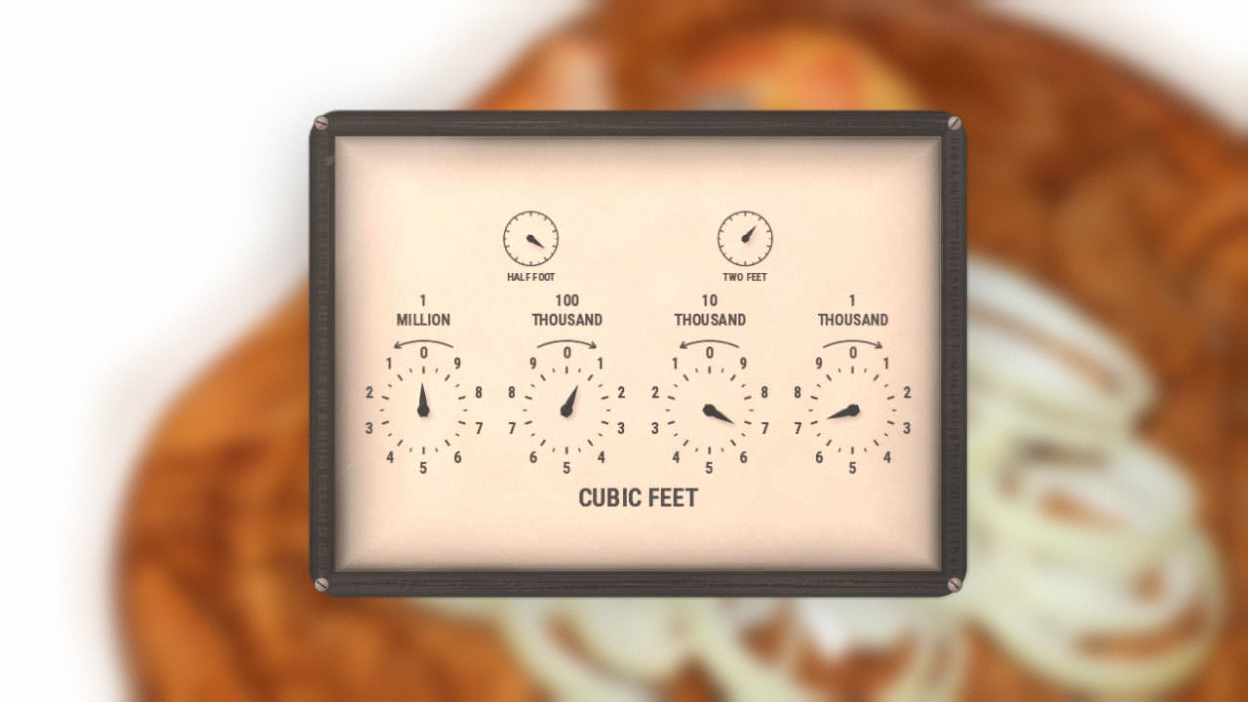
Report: 6700 ft³
